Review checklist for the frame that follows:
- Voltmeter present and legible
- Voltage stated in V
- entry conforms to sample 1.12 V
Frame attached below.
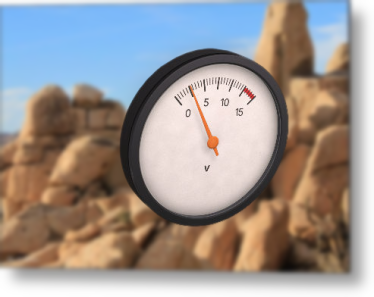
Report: 2.5 V
